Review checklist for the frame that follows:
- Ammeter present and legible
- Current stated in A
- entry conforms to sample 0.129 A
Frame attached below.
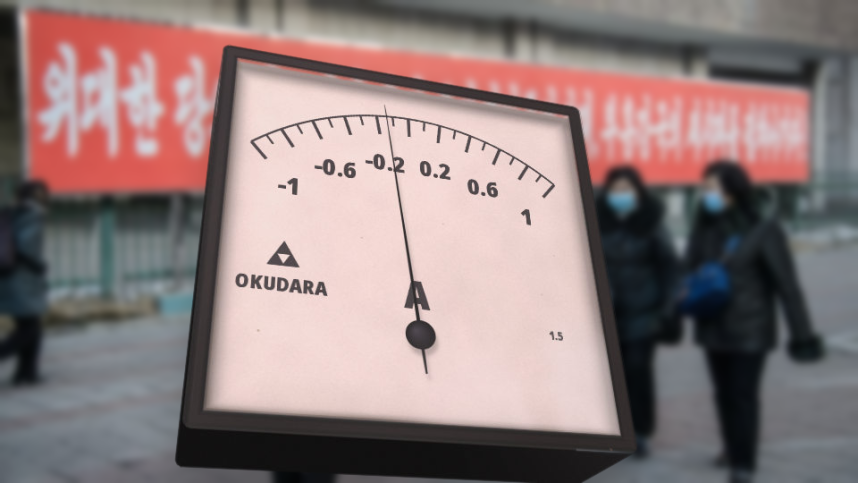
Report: -0.15 A
